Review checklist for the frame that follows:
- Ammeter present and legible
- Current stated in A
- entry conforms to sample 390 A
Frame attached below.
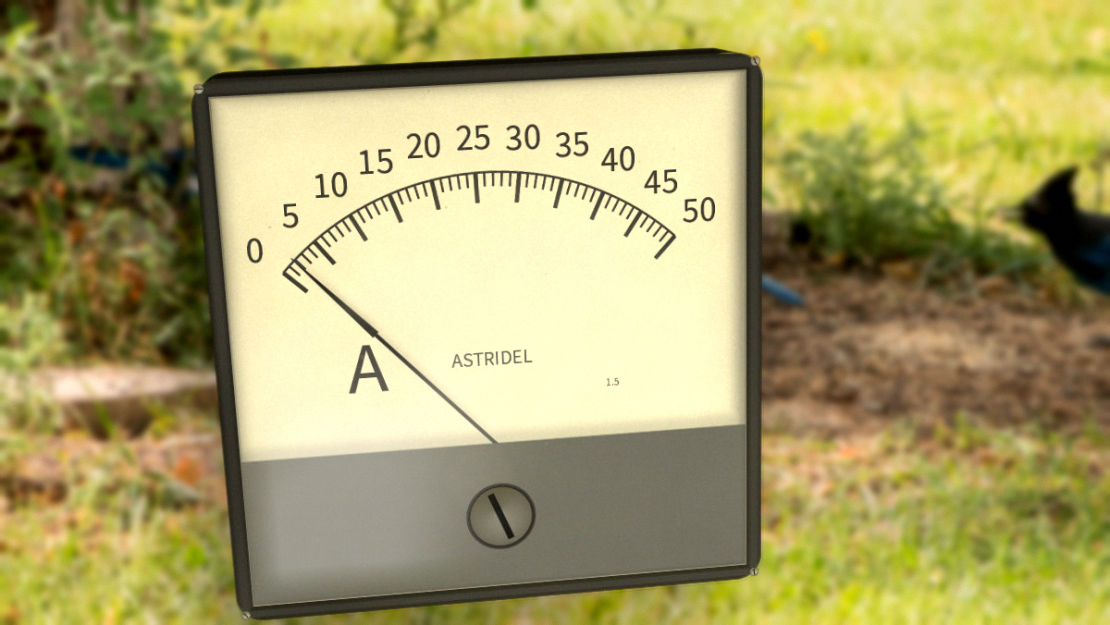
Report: 2 A
